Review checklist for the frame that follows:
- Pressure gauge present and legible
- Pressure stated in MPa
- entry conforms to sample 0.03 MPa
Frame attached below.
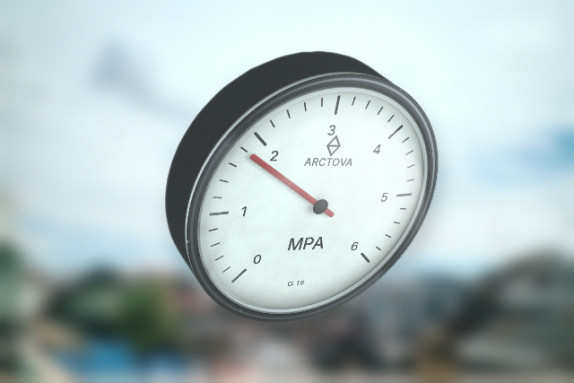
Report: 1.8 MPa
